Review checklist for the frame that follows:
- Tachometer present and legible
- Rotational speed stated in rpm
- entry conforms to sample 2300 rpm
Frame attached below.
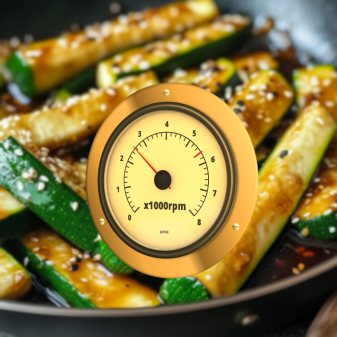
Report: 2600 rpm
